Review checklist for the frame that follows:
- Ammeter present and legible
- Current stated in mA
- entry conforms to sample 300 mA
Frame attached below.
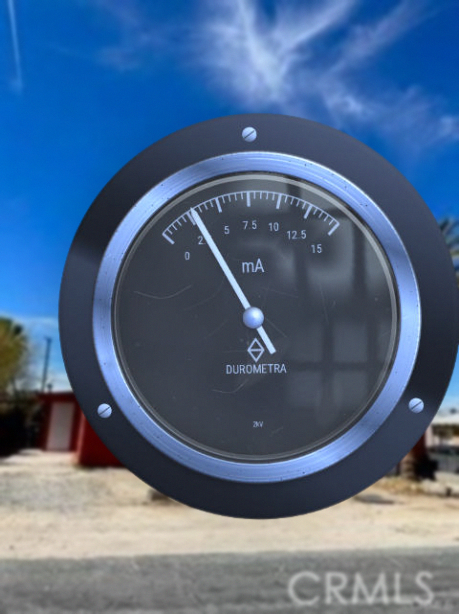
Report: 3 mA
